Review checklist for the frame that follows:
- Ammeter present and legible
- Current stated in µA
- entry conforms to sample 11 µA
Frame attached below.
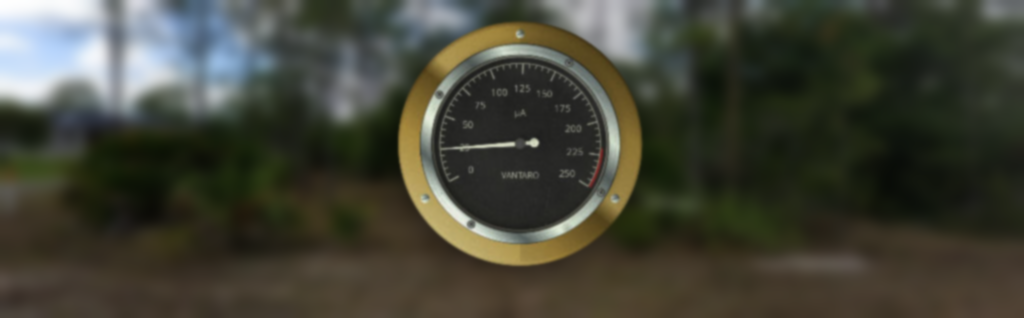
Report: 25 µA
